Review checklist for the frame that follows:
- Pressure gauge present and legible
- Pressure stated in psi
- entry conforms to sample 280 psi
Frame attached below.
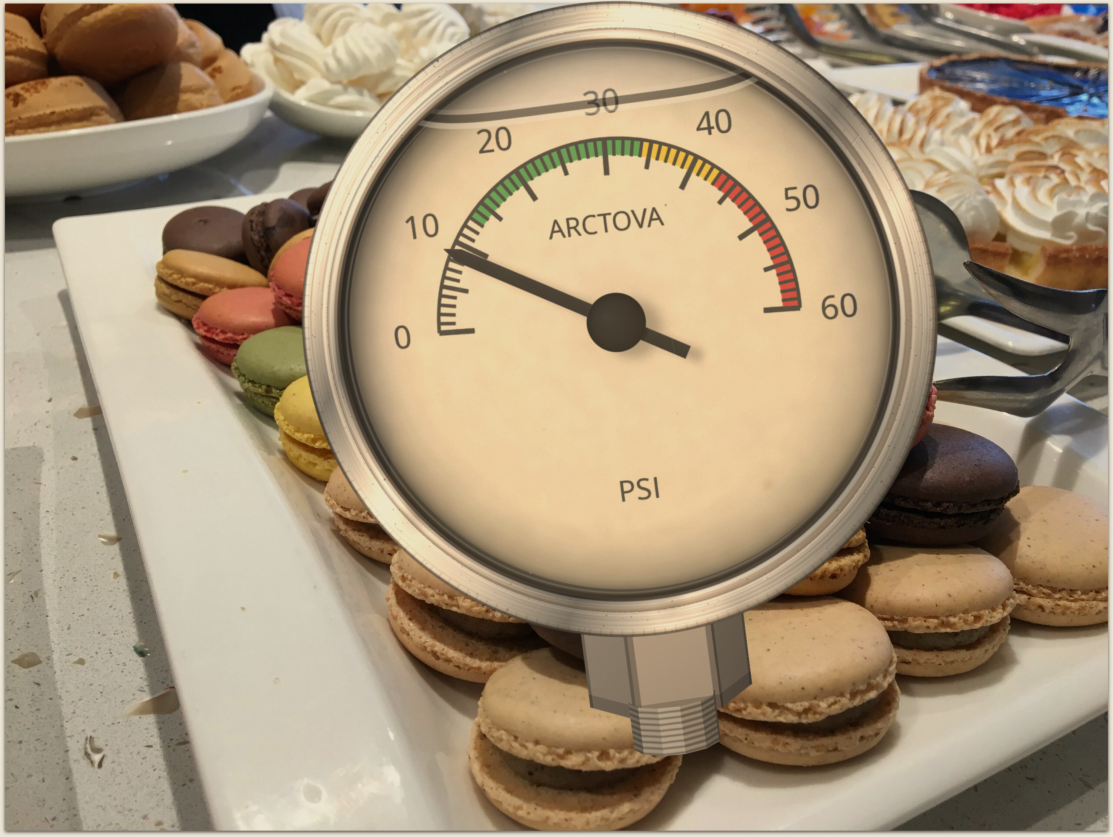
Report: 9 psi
